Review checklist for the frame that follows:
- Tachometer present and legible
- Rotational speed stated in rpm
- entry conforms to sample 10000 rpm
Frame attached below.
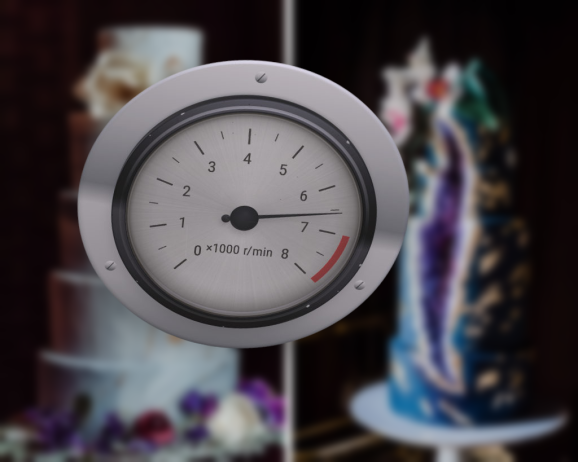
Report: 6500 rpm
